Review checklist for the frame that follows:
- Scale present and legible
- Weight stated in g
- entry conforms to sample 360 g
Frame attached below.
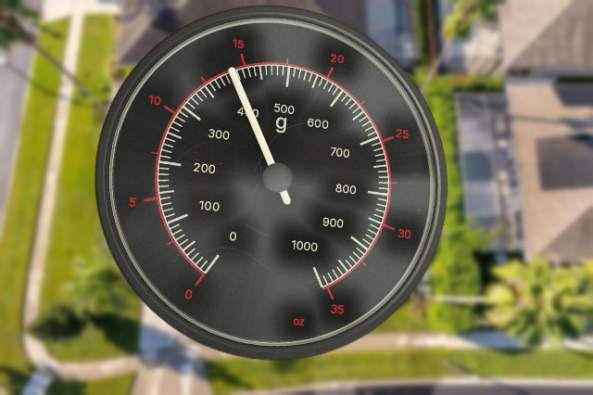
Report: 400 g
